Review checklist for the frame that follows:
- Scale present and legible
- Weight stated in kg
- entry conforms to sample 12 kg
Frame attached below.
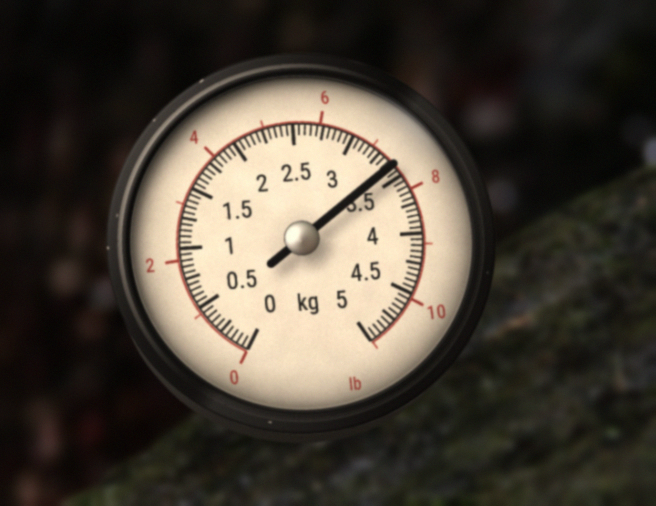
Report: 3.4 kg
